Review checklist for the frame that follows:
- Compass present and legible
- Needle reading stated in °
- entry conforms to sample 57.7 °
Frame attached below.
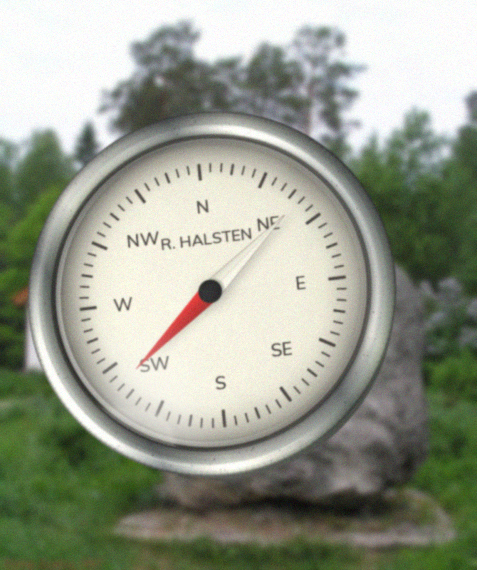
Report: 230 °
